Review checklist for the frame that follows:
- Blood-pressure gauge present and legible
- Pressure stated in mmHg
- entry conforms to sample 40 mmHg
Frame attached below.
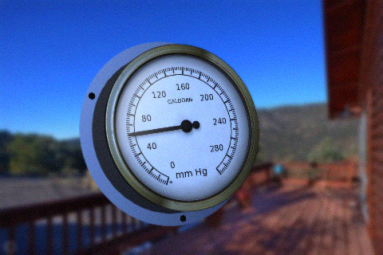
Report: 60 mmHg
